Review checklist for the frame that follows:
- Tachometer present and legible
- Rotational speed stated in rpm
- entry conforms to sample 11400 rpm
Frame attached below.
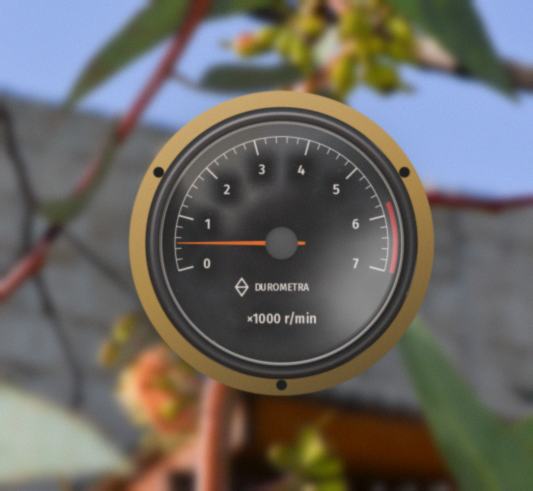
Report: 500 rpm
